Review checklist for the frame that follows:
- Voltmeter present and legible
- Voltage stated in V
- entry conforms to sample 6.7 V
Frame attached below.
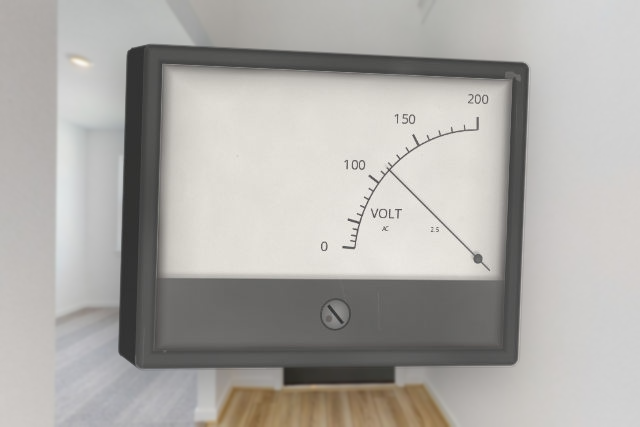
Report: 115 V
